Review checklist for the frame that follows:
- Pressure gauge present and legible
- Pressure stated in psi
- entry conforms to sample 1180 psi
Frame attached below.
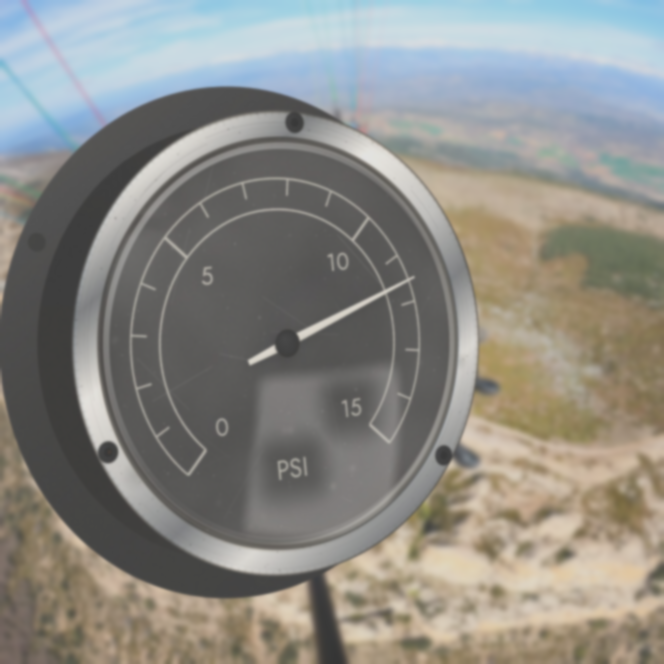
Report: 11.5 psi
